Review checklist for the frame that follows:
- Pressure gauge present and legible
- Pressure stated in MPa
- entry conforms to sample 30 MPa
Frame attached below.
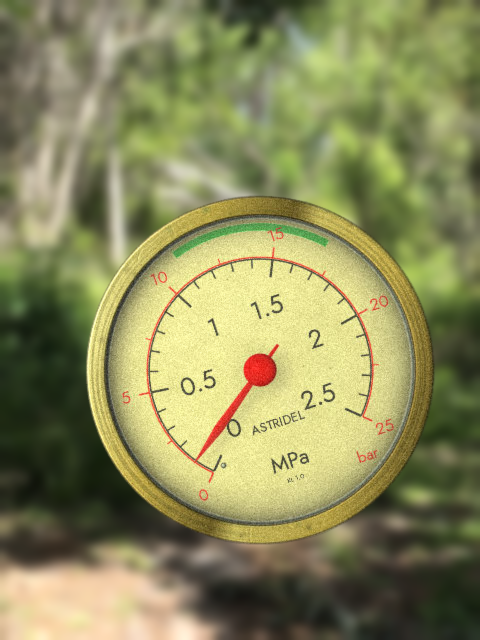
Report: 0.1 MPa
